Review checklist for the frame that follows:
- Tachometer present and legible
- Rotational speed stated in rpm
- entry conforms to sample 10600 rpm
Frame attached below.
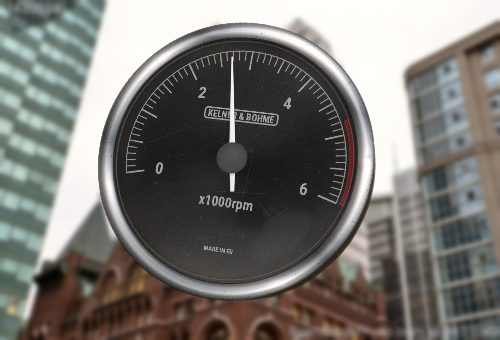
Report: 2700 rpm
